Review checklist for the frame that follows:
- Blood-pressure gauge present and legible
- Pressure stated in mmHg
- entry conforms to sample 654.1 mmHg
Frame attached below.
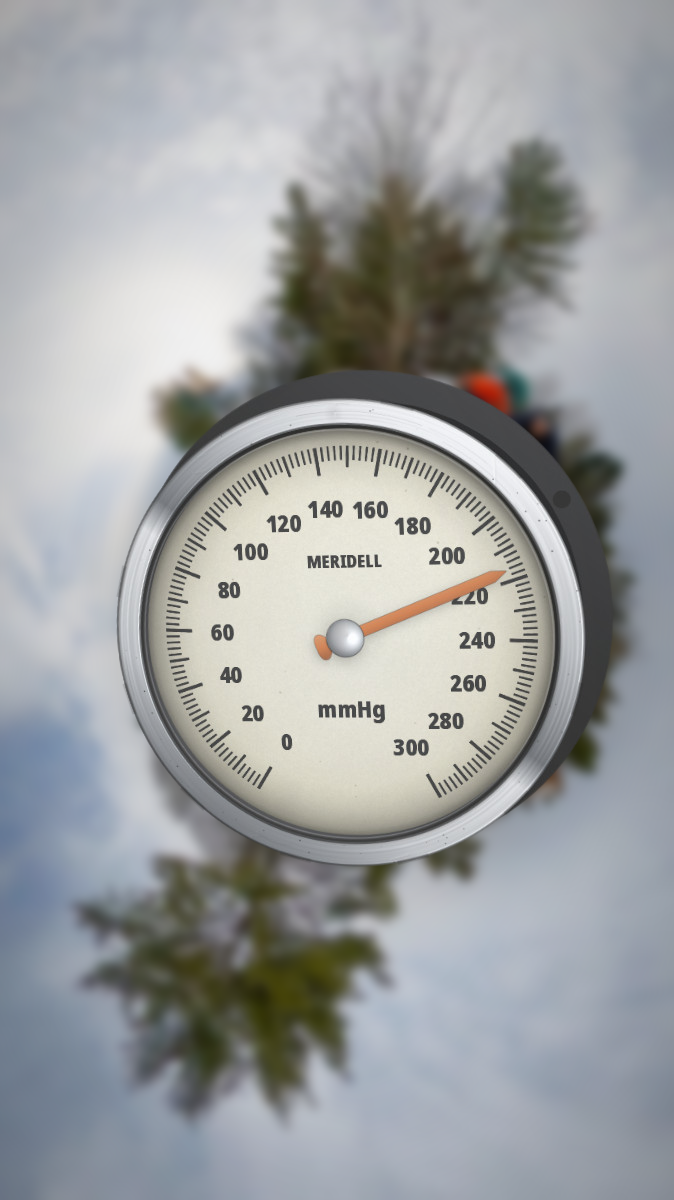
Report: 216 mmHg
